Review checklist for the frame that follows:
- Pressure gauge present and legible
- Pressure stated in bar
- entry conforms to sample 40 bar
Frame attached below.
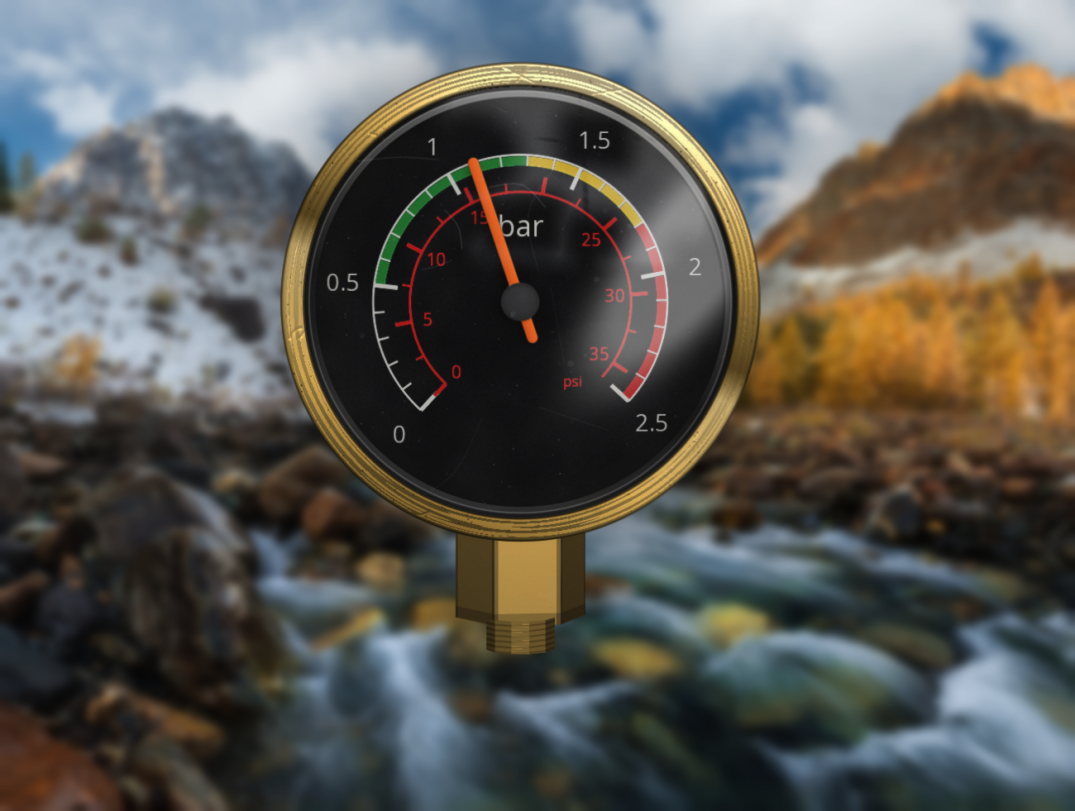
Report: 1.1 bar
